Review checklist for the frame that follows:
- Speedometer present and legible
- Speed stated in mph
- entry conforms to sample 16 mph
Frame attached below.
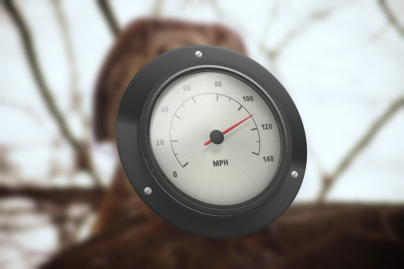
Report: 110 mph
